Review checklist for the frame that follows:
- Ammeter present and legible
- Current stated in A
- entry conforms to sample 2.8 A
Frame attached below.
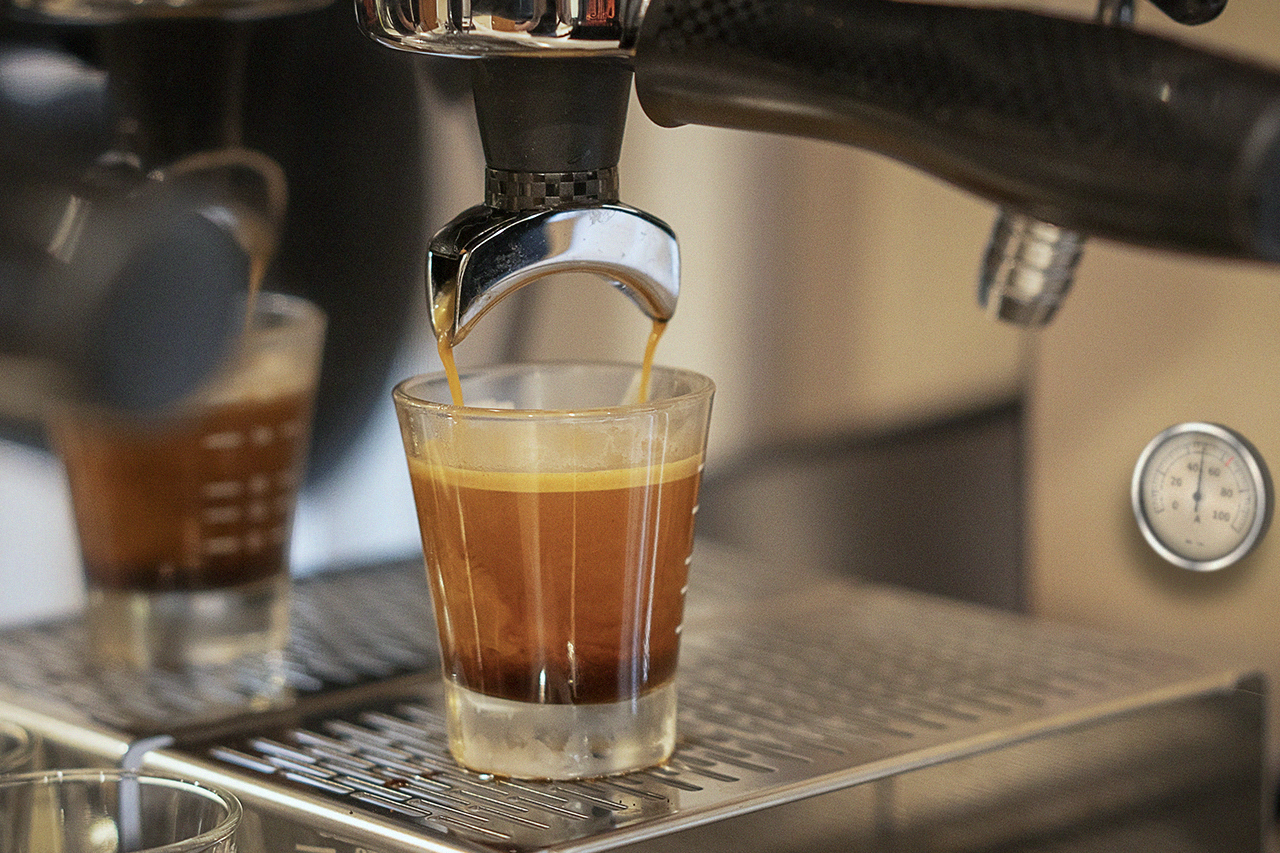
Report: 50 A
